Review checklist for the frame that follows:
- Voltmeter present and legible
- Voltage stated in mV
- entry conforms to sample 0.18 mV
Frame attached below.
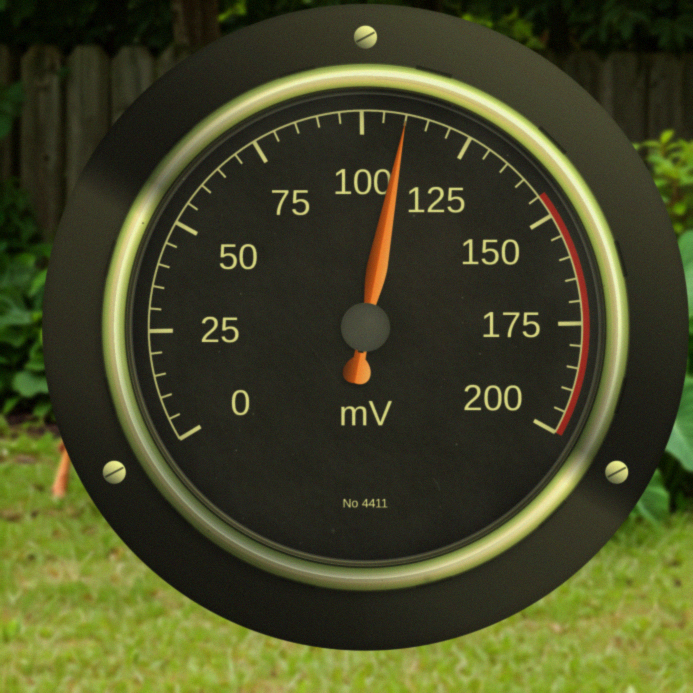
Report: 110 mV
